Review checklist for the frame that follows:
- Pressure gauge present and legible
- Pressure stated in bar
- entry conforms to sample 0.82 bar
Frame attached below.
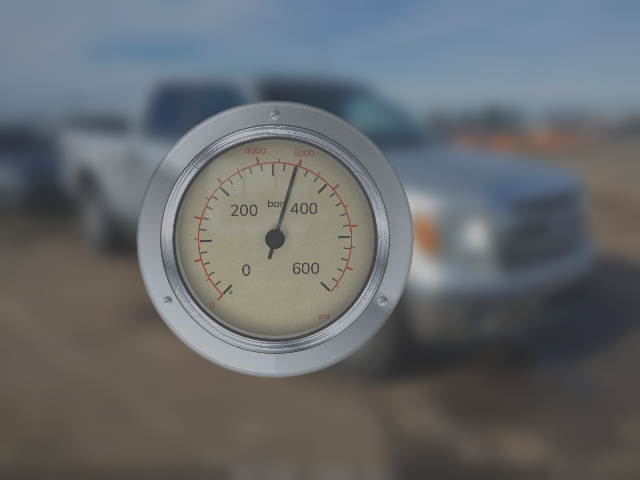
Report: 340 bar
